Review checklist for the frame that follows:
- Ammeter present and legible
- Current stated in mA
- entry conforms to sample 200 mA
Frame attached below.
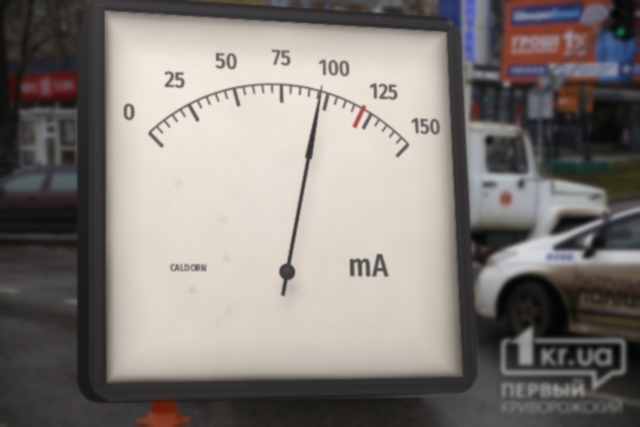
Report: 95 mA
